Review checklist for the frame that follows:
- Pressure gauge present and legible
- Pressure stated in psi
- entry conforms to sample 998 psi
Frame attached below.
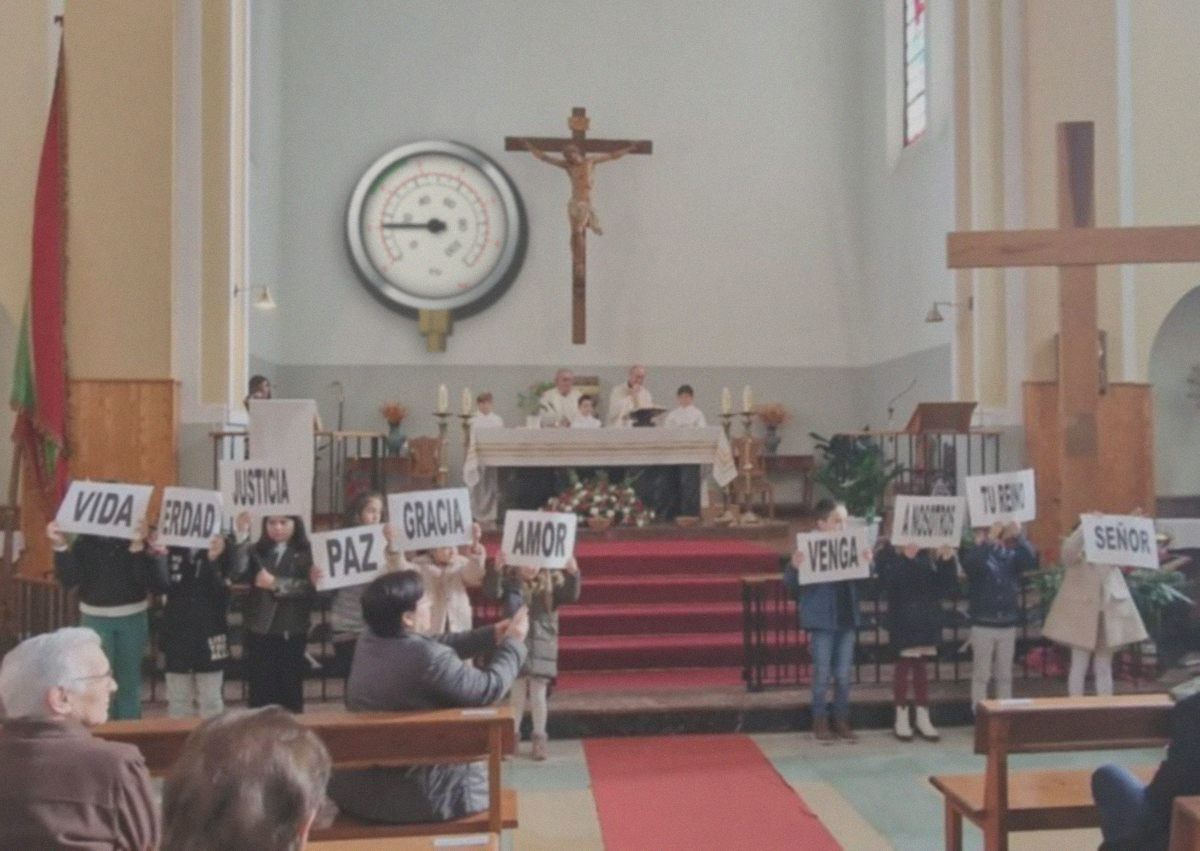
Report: 15 psi
